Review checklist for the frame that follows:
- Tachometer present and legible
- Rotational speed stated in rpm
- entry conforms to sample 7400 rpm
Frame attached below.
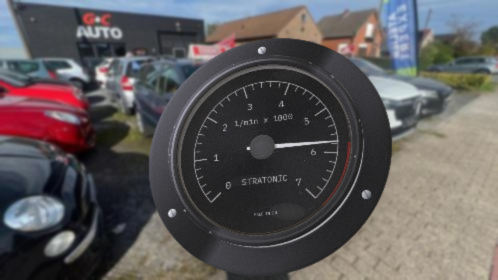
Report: 5800 rpm
